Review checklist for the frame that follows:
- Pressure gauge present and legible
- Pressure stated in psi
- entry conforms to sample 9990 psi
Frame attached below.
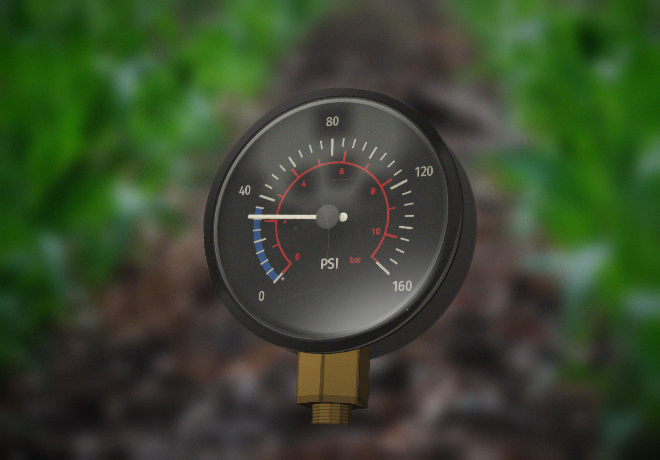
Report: 30 psi
